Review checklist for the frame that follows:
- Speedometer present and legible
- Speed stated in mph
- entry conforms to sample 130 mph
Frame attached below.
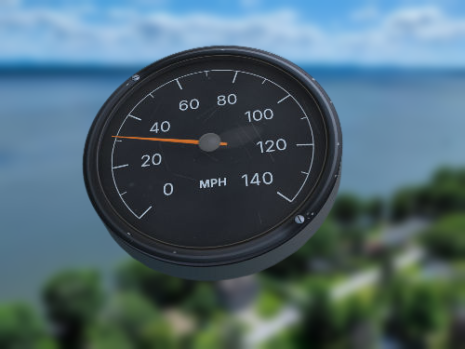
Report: 30 mph
